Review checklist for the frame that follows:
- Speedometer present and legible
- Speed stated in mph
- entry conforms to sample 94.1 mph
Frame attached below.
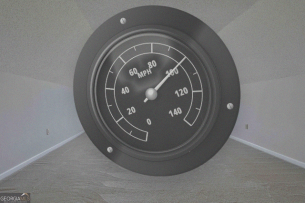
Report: 100 mph
